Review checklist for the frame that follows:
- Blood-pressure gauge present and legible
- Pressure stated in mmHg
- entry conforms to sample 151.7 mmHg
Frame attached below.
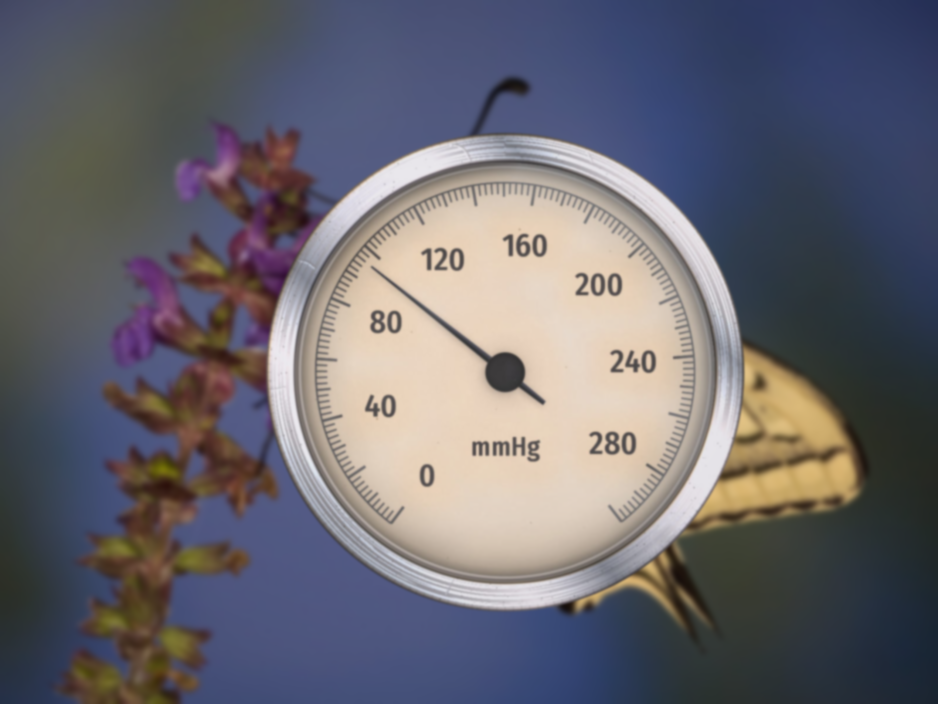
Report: 96 mmHg
